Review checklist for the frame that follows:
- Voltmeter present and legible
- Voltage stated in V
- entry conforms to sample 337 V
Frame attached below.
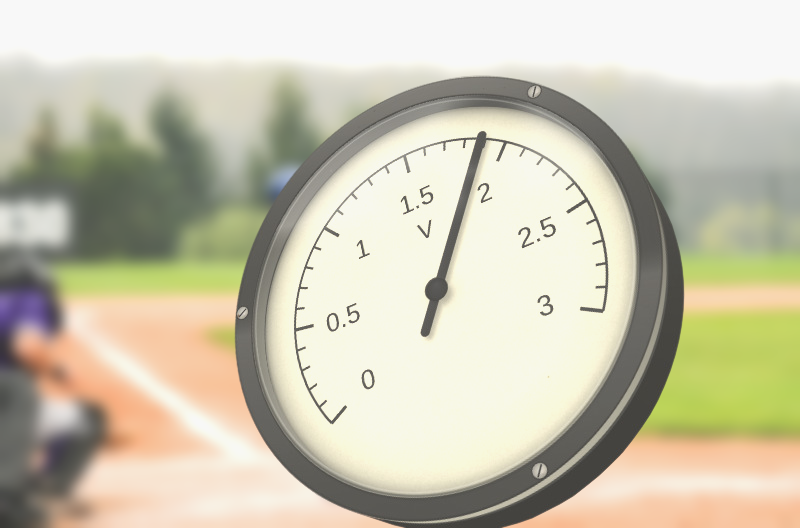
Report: 1.9 V
